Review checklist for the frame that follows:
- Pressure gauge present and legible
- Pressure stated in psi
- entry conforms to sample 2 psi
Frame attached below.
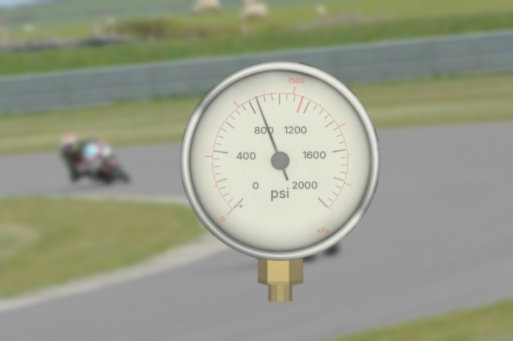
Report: 850 psi
